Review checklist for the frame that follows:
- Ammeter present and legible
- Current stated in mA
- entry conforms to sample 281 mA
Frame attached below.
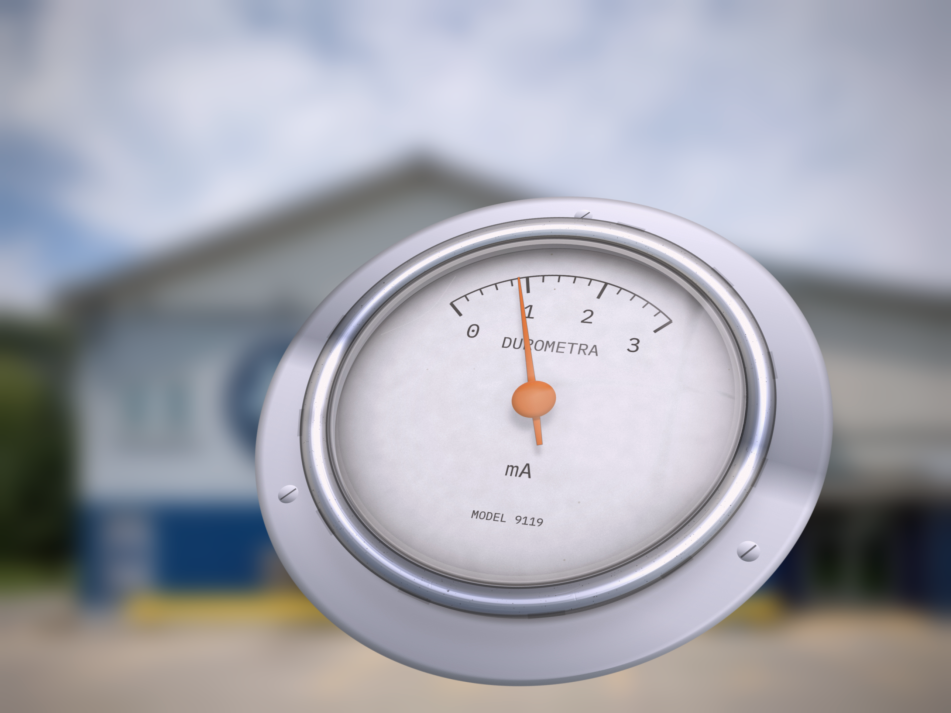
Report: 0.9 mA
